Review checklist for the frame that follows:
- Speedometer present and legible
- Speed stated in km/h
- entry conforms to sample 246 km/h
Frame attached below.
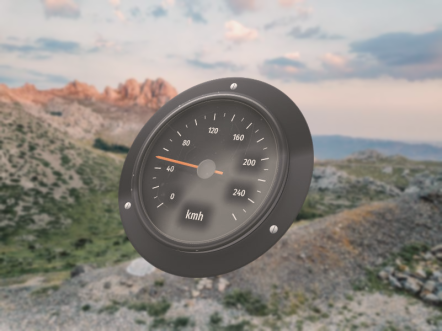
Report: 50 km/h
